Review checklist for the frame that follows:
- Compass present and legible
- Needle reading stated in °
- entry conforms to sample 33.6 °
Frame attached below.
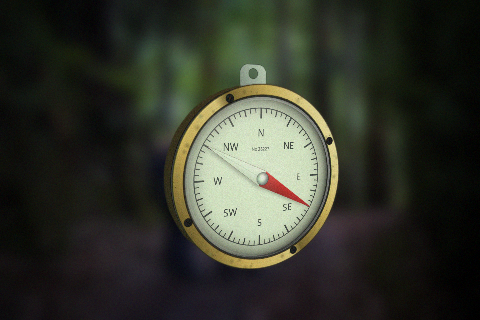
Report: 120 °
